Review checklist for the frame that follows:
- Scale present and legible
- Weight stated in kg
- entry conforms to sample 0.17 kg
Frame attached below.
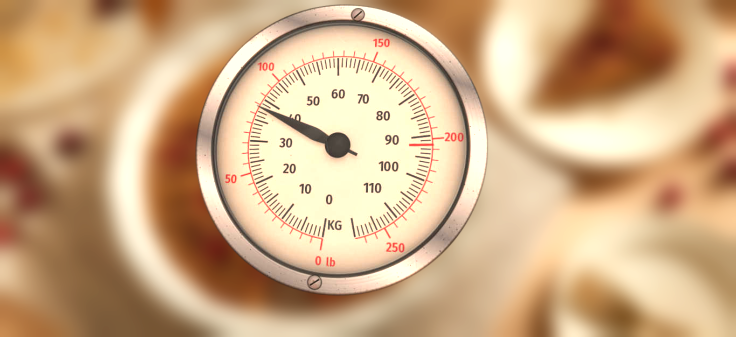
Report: 38 kg
